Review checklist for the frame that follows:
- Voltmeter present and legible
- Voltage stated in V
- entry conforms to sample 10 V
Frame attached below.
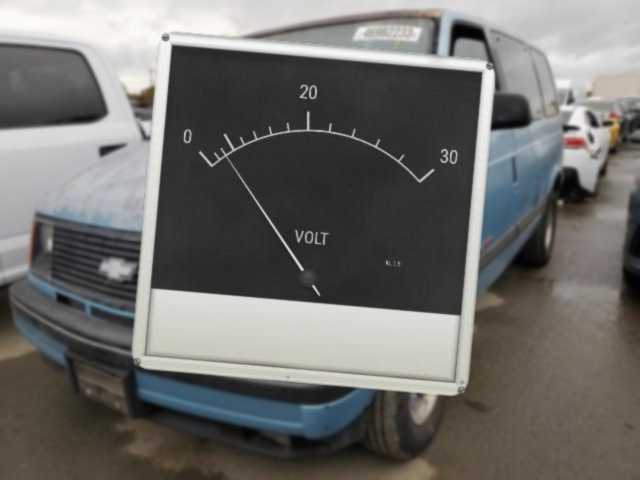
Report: 8 V
